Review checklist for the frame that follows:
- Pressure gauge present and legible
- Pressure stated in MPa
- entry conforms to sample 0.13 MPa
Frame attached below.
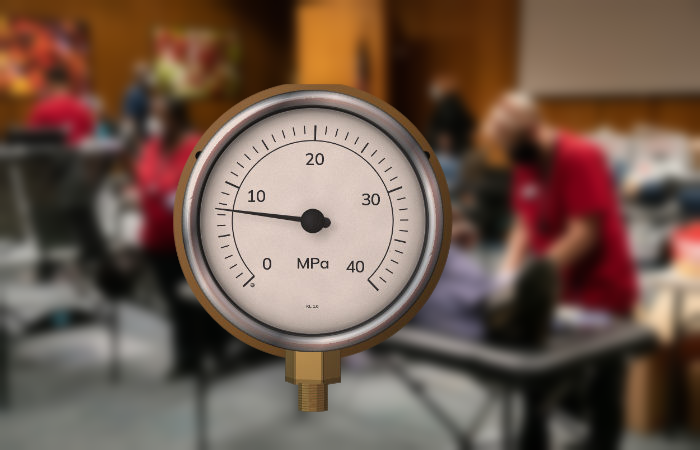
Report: 7.5 MPa
